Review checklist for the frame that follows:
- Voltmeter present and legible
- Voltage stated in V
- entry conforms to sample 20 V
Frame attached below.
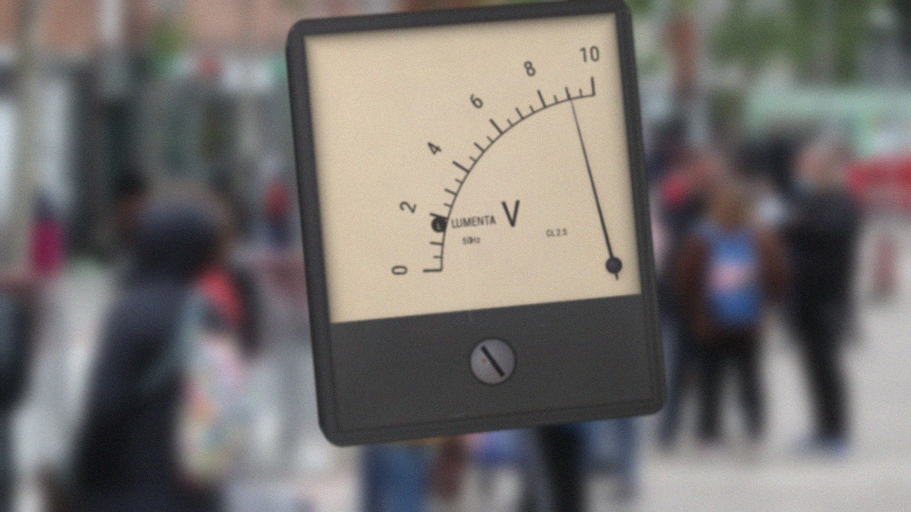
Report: 9 V
